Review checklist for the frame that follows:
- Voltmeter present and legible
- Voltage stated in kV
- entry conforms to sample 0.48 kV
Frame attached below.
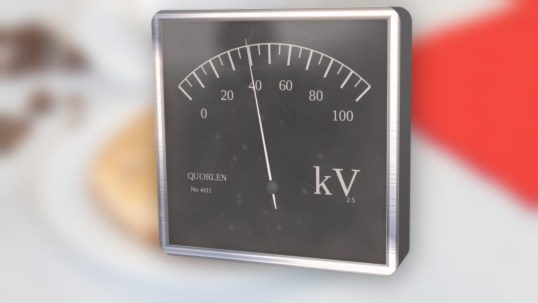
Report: 40 kV
